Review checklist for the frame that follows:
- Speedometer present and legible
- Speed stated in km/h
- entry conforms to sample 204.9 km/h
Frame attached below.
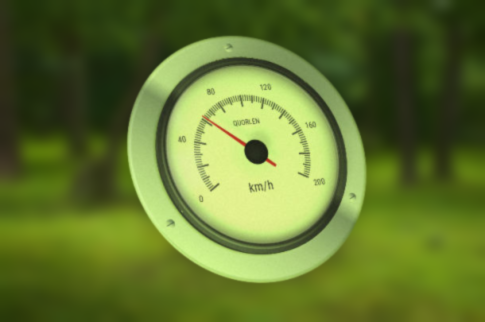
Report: 60 km/h
